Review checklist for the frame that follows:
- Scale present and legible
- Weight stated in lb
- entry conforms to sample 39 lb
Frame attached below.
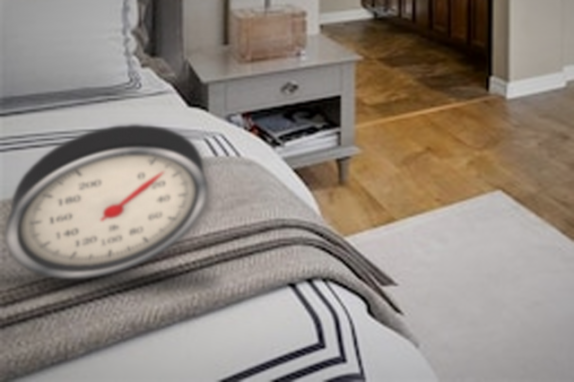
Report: 10 lb
